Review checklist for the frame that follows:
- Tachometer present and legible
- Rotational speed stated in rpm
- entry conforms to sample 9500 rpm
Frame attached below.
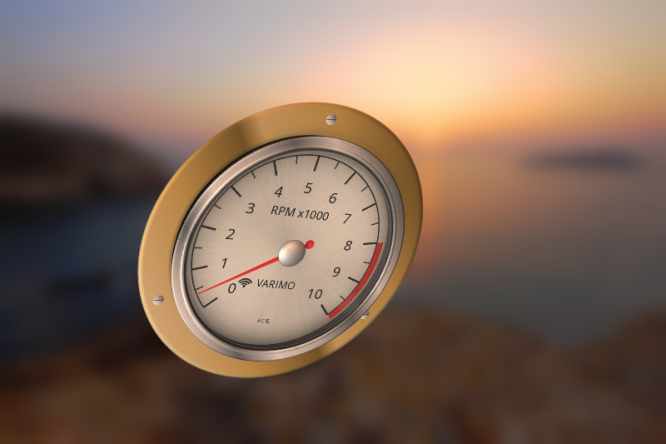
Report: 500 rpm
